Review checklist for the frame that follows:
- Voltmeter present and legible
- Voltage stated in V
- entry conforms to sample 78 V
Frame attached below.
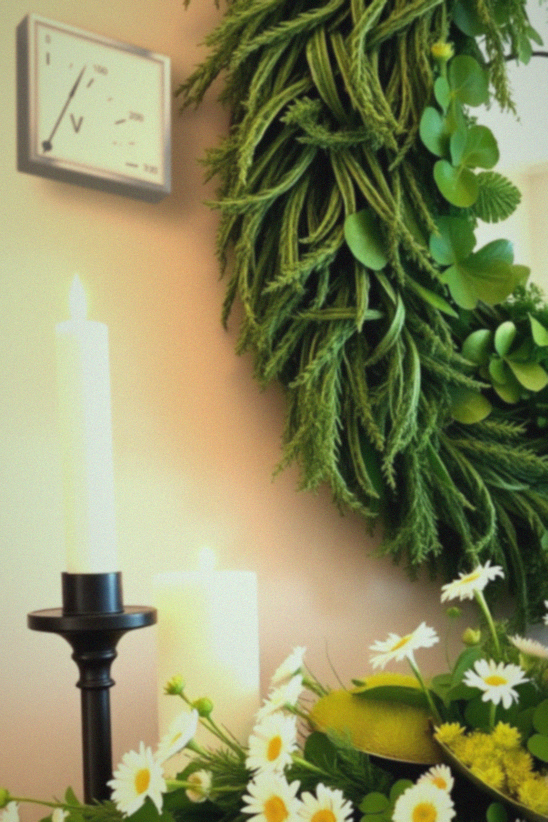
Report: 75 V
